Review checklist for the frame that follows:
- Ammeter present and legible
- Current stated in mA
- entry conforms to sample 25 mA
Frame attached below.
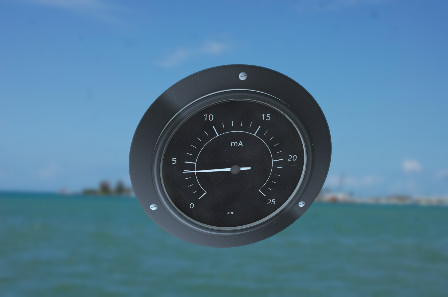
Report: 4 mA
